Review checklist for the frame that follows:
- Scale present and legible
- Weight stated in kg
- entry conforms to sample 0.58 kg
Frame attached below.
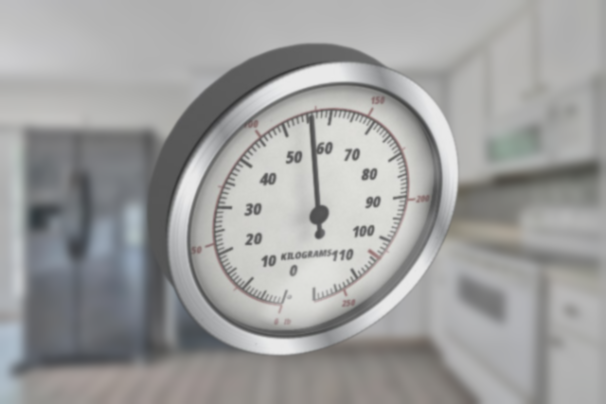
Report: 55 kg
